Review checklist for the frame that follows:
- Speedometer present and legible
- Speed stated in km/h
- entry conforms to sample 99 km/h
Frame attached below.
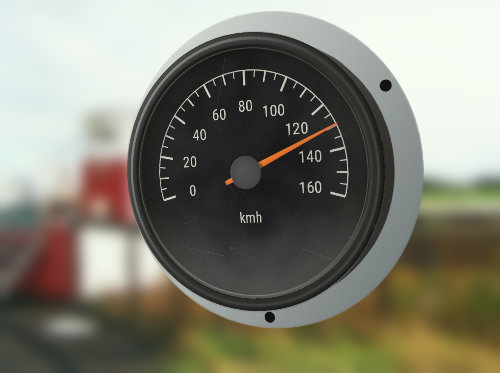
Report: 130 km/h
